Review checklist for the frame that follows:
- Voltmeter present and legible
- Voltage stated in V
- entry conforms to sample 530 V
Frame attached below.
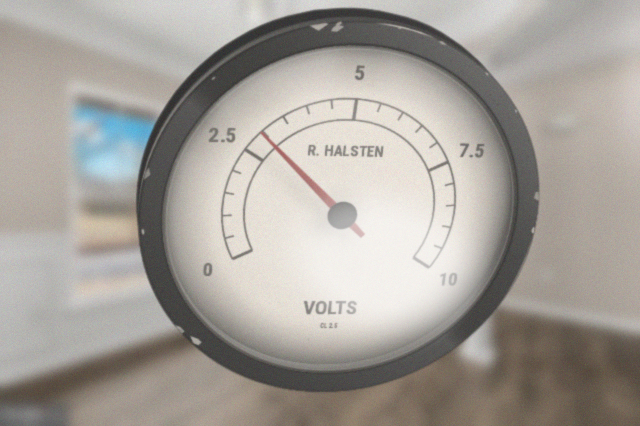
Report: 3 V
